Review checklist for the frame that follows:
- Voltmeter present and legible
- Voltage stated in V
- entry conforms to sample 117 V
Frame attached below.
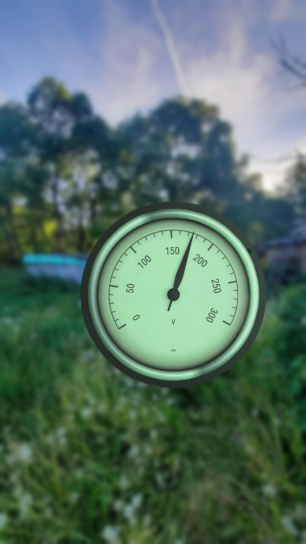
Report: 175 V
